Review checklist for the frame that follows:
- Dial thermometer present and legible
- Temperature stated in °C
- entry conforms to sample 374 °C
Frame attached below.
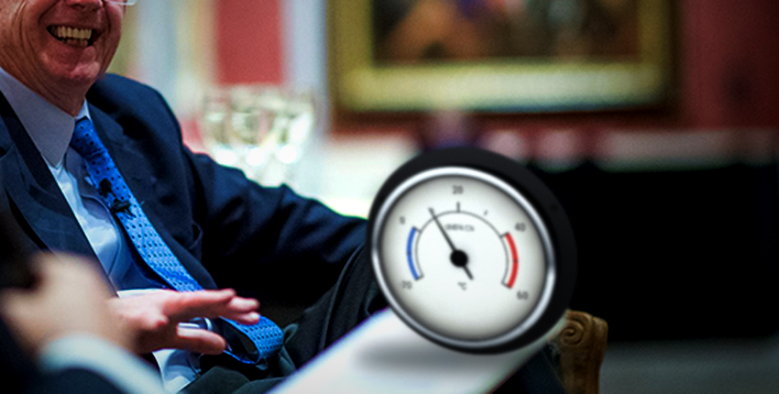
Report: 10 °C
